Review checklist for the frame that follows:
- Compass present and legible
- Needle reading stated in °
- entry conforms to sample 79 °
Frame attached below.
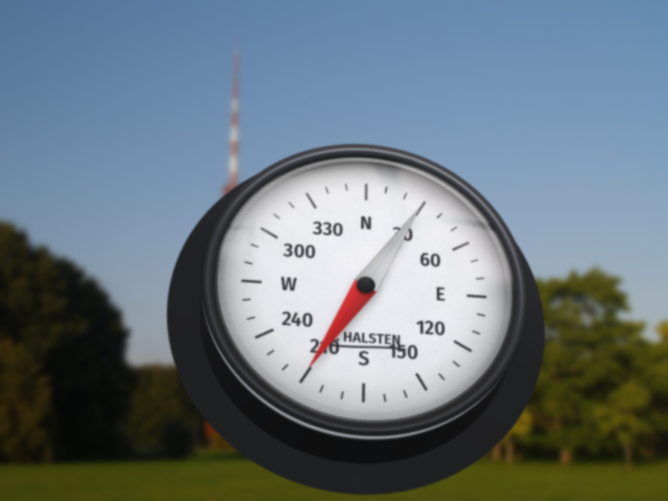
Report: 210 °
